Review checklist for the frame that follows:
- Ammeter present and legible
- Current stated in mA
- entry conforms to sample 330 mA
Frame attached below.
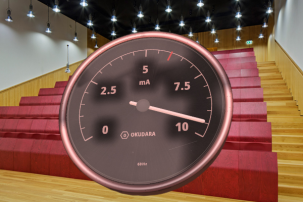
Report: 9.5 mA
